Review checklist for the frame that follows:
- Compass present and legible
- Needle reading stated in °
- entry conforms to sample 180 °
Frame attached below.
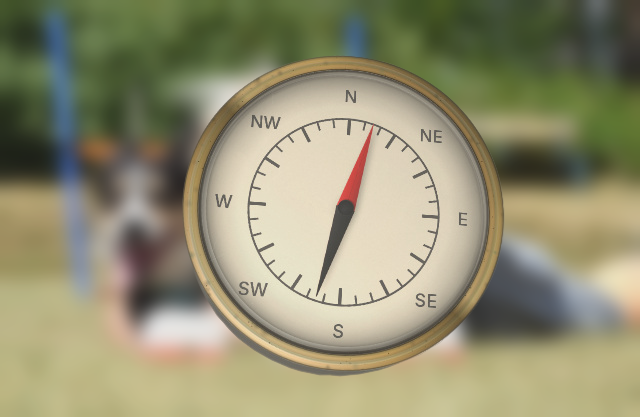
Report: 15 °
